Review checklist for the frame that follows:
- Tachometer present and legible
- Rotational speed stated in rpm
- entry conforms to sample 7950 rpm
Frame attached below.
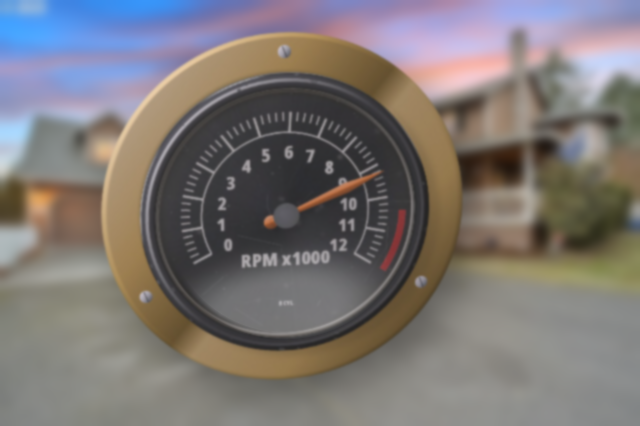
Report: 9200 rpm
